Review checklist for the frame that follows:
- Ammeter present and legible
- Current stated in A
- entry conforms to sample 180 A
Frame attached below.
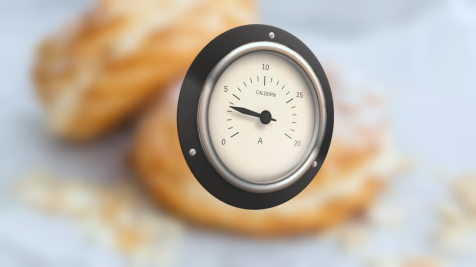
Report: 3.5 A
